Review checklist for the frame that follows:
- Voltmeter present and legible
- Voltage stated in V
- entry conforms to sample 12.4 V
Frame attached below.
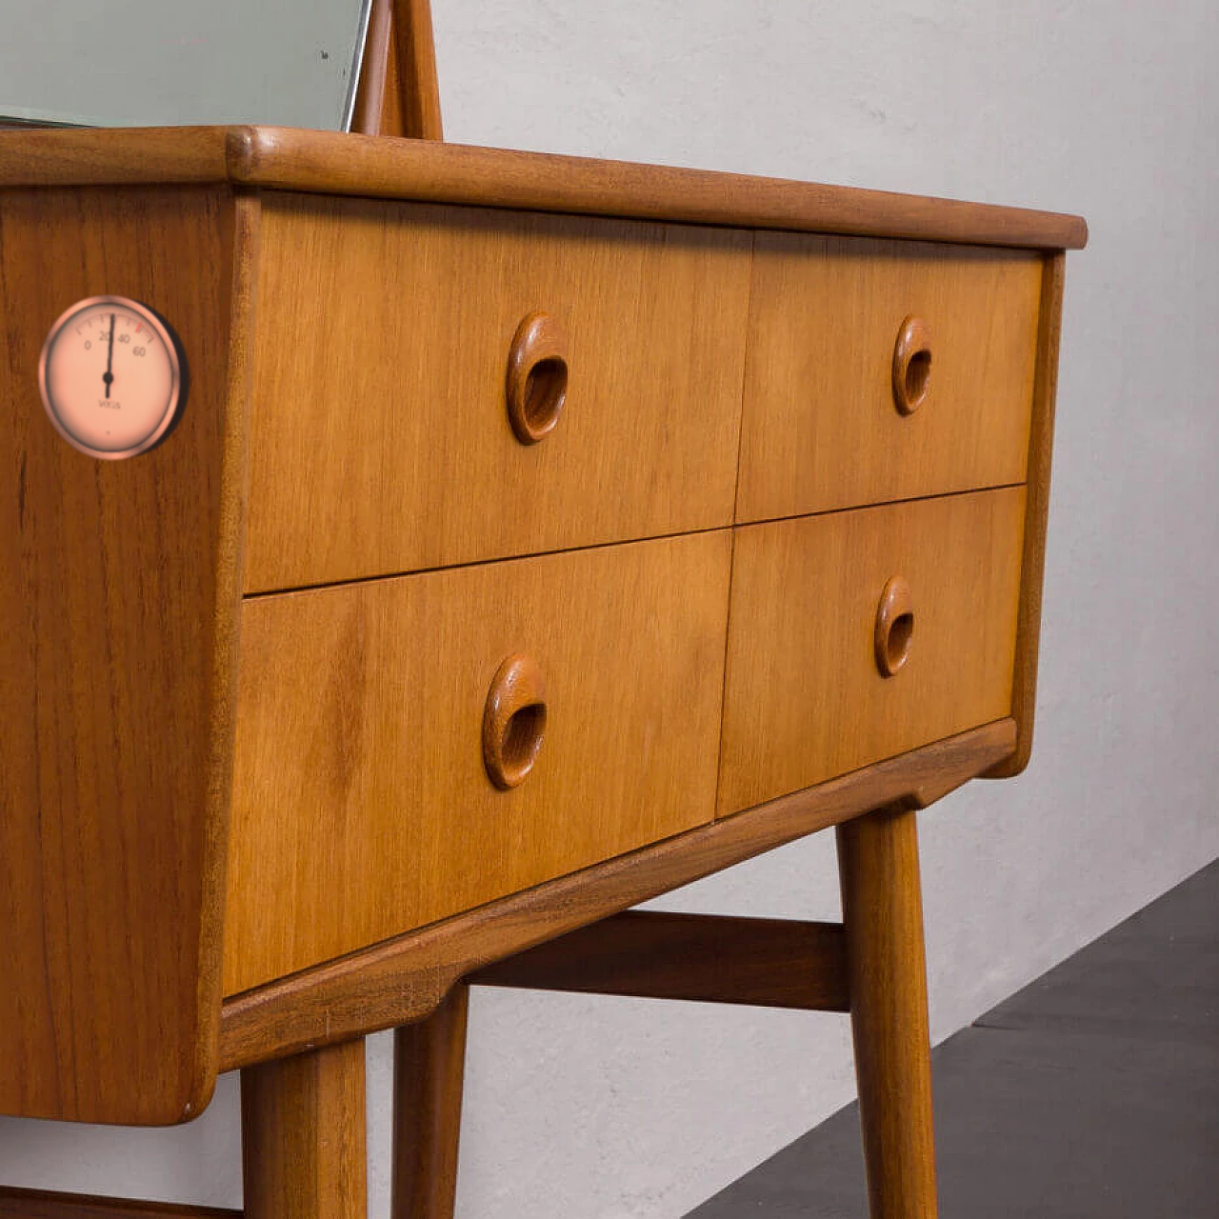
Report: 30 V
